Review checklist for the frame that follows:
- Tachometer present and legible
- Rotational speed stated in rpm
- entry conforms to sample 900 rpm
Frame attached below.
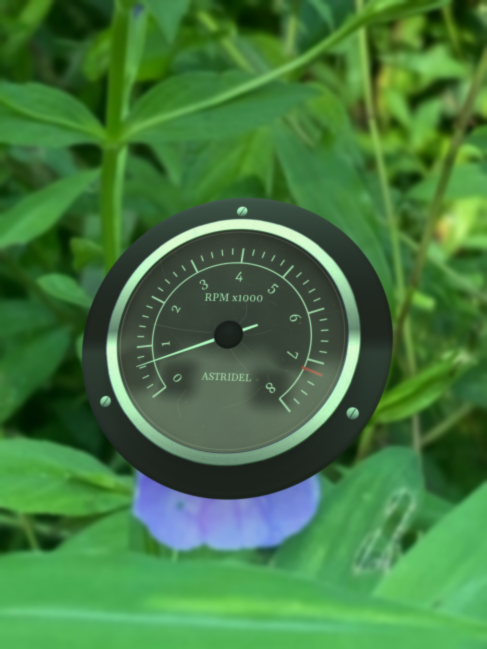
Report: 600 rpm
